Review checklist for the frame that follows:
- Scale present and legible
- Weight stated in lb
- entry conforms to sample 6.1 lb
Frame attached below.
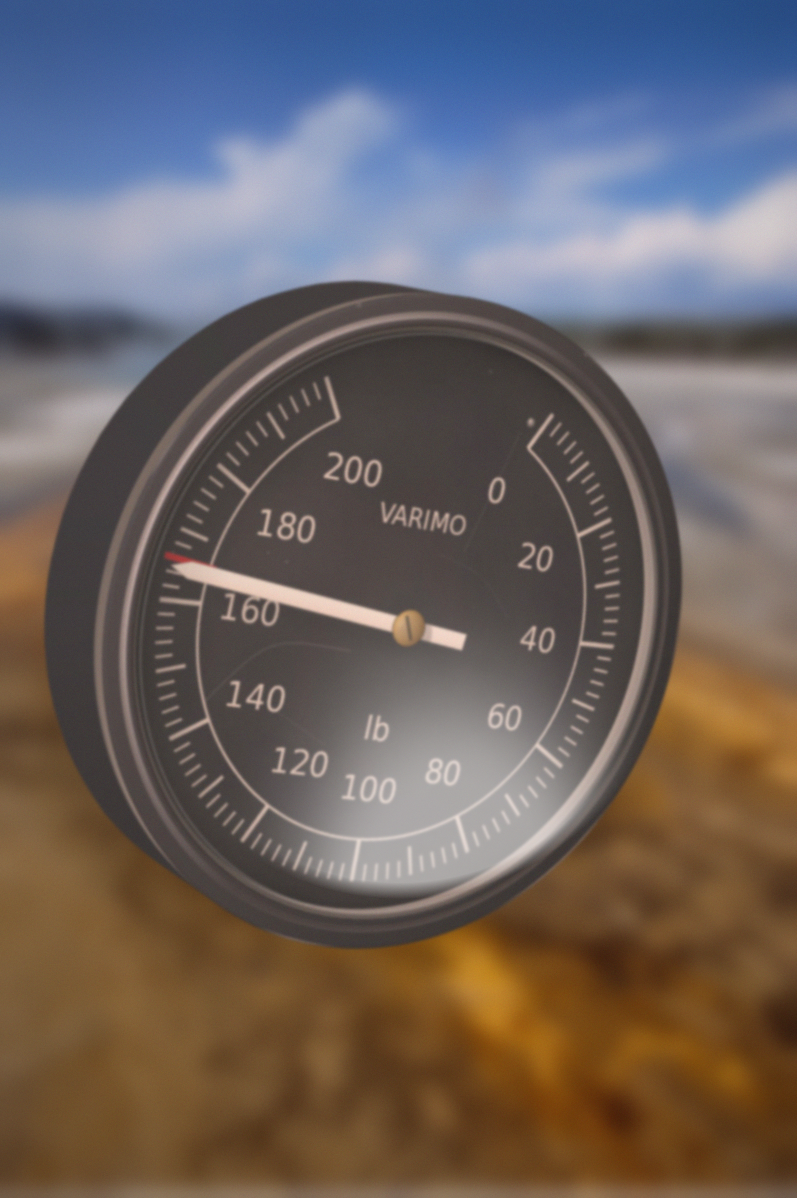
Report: 165 lb
